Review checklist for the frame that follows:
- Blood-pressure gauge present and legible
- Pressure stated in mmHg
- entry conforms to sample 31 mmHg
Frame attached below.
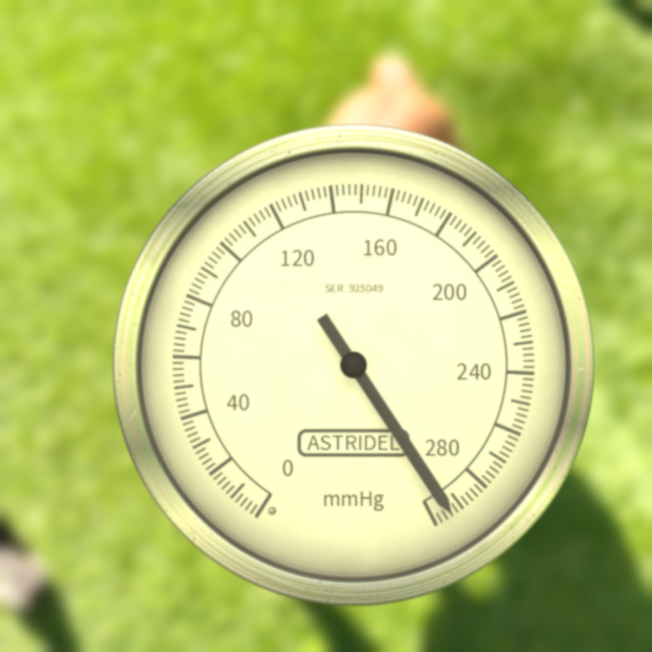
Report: 294 mmHg
